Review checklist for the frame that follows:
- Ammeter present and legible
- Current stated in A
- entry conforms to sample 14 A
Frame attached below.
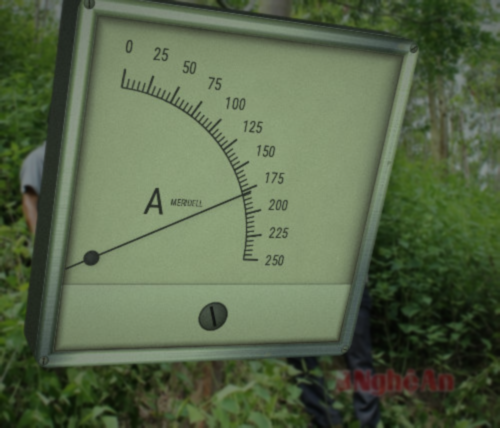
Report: 175 A
